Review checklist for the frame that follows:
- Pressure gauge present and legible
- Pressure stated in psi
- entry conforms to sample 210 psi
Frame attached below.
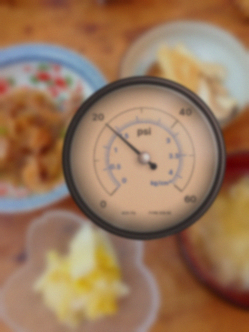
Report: 20 psi
